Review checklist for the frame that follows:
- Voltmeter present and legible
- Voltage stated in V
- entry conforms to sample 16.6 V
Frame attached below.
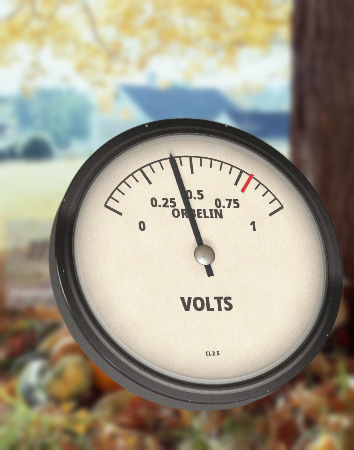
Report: 0.4 V
